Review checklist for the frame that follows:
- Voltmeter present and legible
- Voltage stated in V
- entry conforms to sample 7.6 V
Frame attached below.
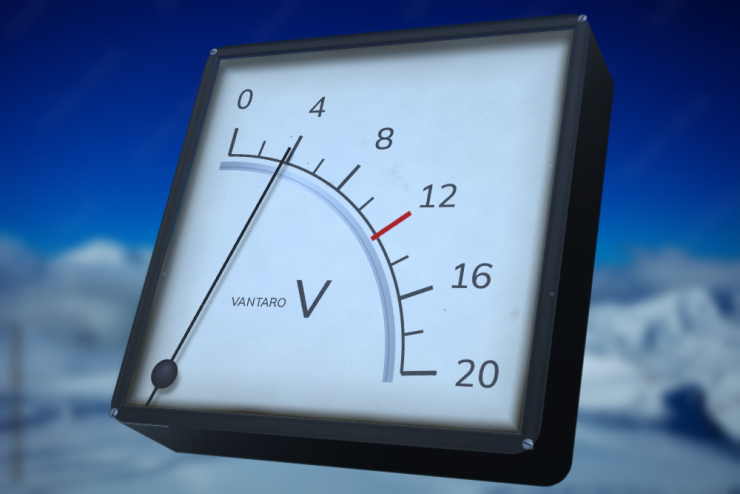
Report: 4 V
